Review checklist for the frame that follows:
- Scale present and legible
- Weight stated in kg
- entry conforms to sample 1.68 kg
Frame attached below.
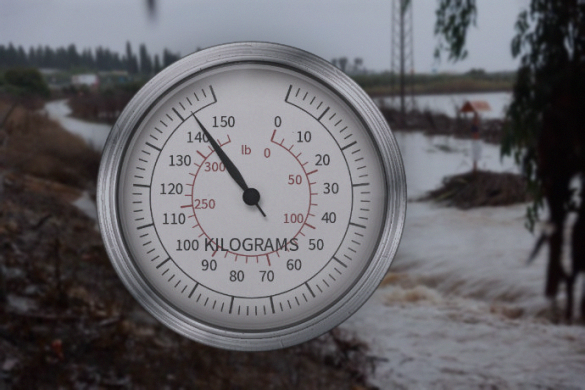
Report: 143 kg
